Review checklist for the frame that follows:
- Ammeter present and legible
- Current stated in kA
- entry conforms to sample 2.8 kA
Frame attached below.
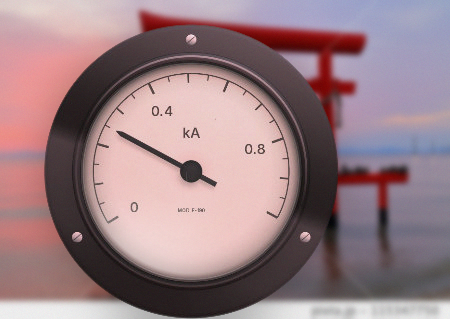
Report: 0.25 kA
